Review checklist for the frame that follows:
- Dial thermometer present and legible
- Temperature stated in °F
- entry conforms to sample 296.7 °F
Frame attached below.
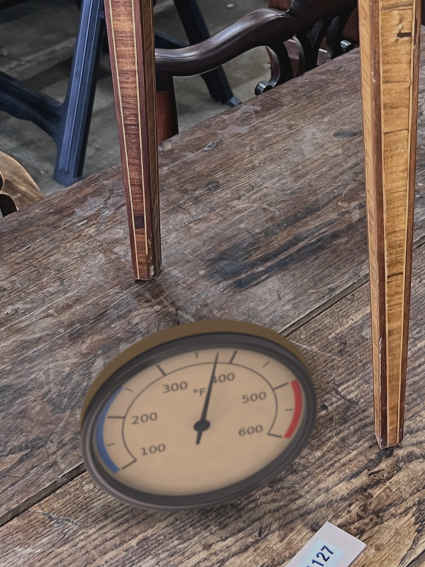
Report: 375 °F
